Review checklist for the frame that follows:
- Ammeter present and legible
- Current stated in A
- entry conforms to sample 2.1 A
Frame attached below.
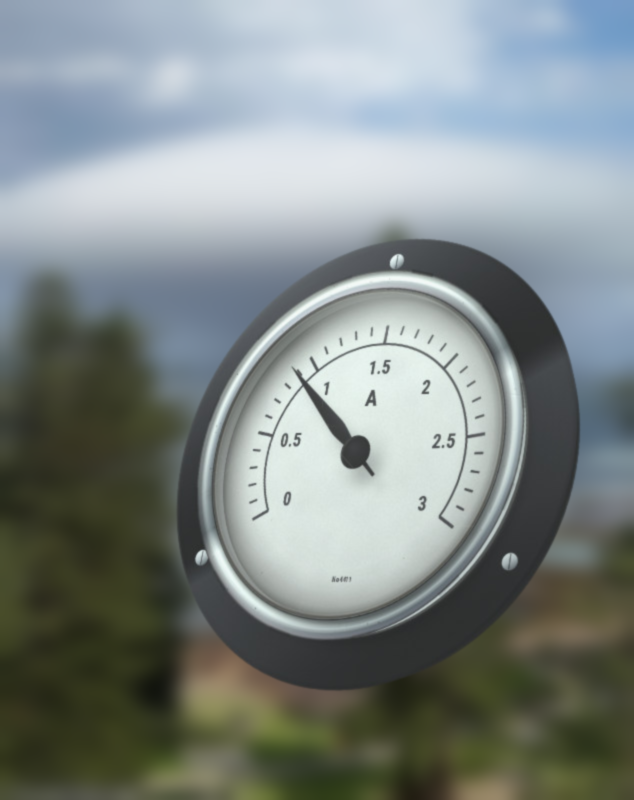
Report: 0.9 A
